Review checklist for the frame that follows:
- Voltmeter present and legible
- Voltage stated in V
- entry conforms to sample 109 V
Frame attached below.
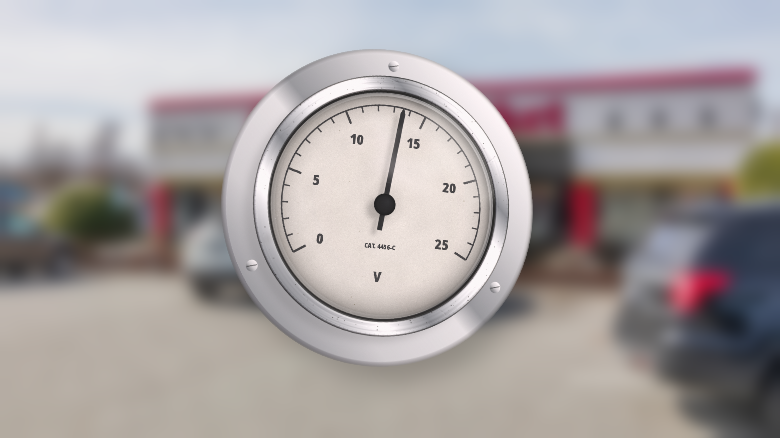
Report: 13.5 V
